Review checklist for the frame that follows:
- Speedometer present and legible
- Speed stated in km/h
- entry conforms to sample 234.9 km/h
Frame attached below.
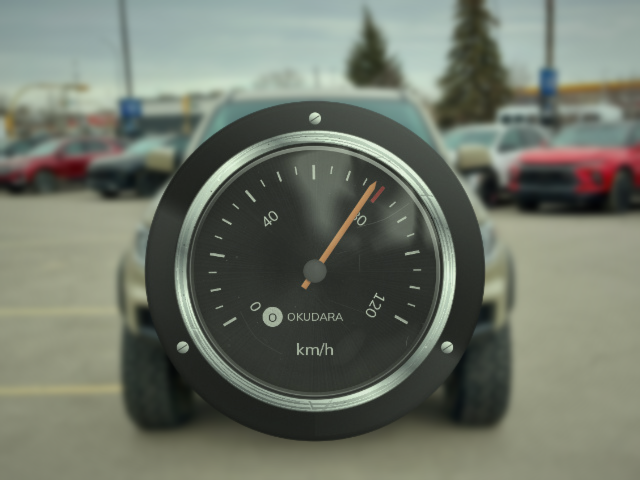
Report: 77.5 km/h
